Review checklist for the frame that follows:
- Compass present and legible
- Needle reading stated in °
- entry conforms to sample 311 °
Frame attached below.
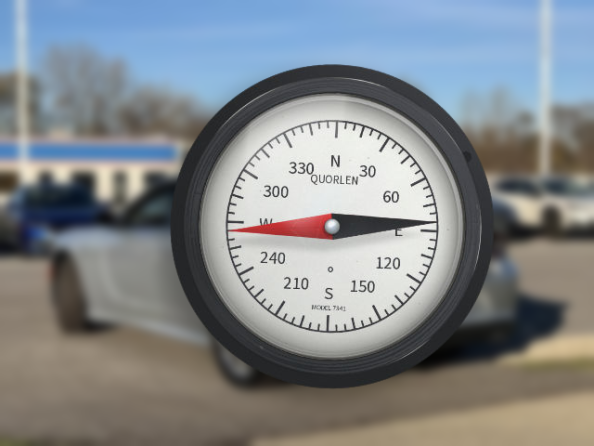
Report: 265 °
